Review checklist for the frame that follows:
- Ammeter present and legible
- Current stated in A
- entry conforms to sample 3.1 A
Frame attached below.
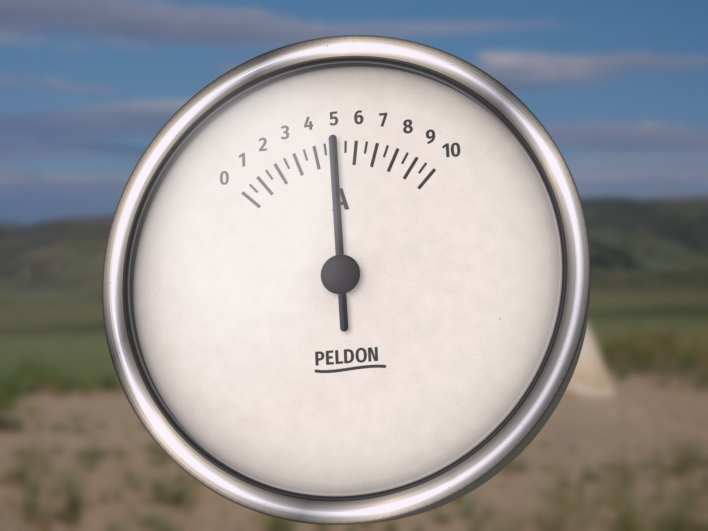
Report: 5 A
